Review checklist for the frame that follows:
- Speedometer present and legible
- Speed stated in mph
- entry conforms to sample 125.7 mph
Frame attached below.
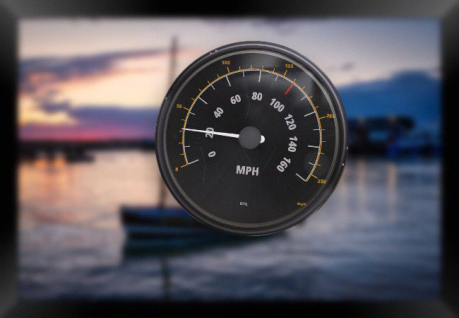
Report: 20 mph
